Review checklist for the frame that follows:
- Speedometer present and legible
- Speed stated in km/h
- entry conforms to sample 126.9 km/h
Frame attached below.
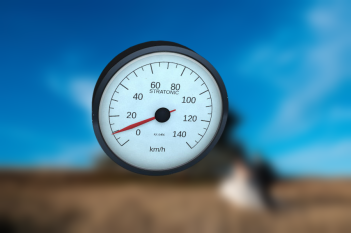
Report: 10 km/h
